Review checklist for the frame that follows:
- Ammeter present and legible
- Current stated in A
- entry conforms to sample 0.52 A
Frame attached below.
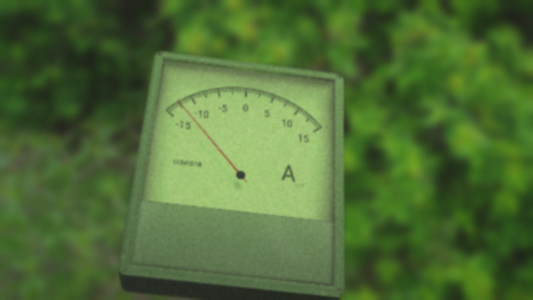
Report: -12.5 A
